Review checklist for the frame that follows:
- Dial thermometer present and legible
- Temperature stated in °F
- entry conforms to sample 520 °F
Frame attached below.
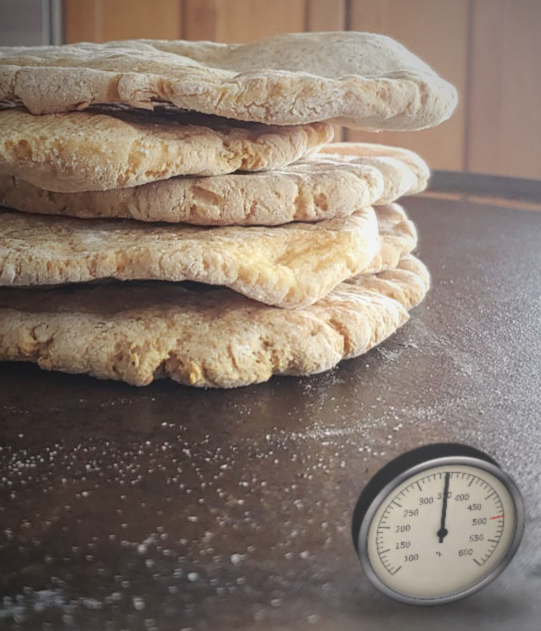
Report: 350 °F
